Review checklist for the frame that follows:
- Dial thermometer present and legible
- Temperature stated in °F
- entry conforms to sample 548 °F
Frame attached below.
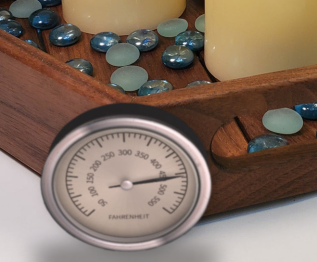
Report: 450 °F
